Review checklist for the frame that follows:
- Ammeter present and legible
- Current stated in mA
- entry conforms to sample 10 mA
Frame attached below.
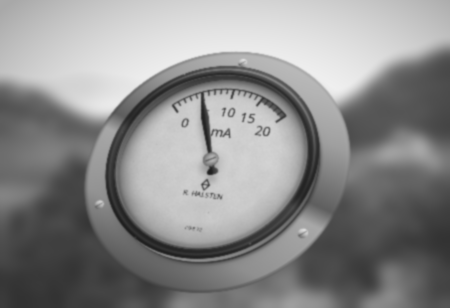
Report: 5 mA
